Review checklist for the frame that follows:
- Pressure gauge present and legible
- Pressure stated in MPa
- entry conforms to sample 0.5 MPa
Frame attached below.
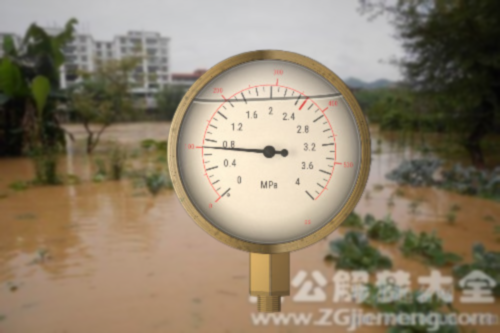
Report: 0.7 MPa
